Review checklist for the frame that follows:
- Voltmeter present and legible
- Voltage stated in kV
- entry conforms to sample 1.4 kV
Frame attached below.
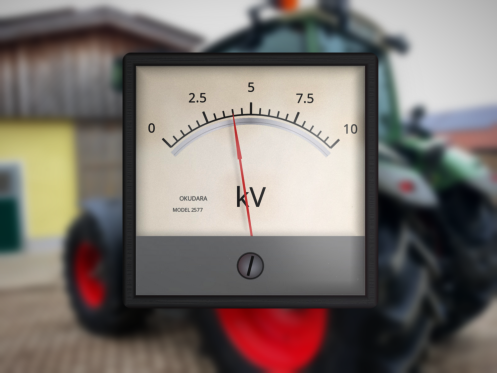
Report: 4 kV
